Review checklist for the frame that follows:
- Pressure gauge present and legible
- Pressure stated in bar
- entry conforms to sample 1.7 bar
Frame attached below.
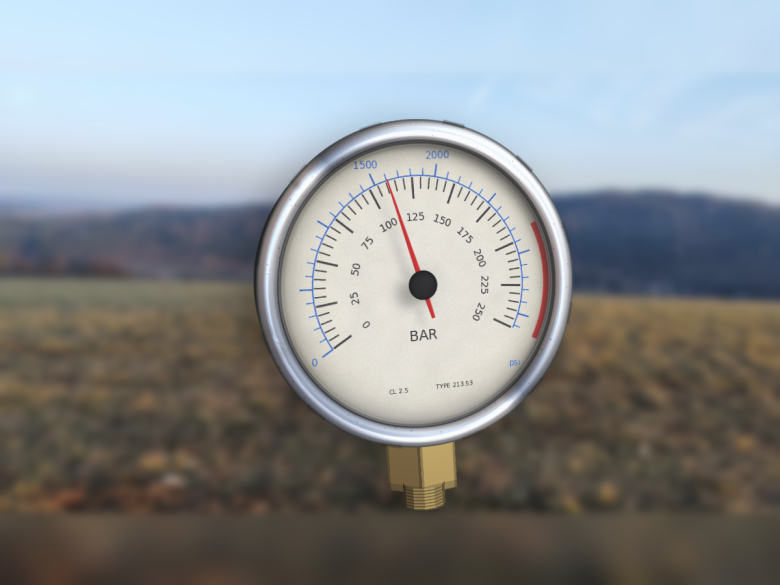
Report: 110 bar
